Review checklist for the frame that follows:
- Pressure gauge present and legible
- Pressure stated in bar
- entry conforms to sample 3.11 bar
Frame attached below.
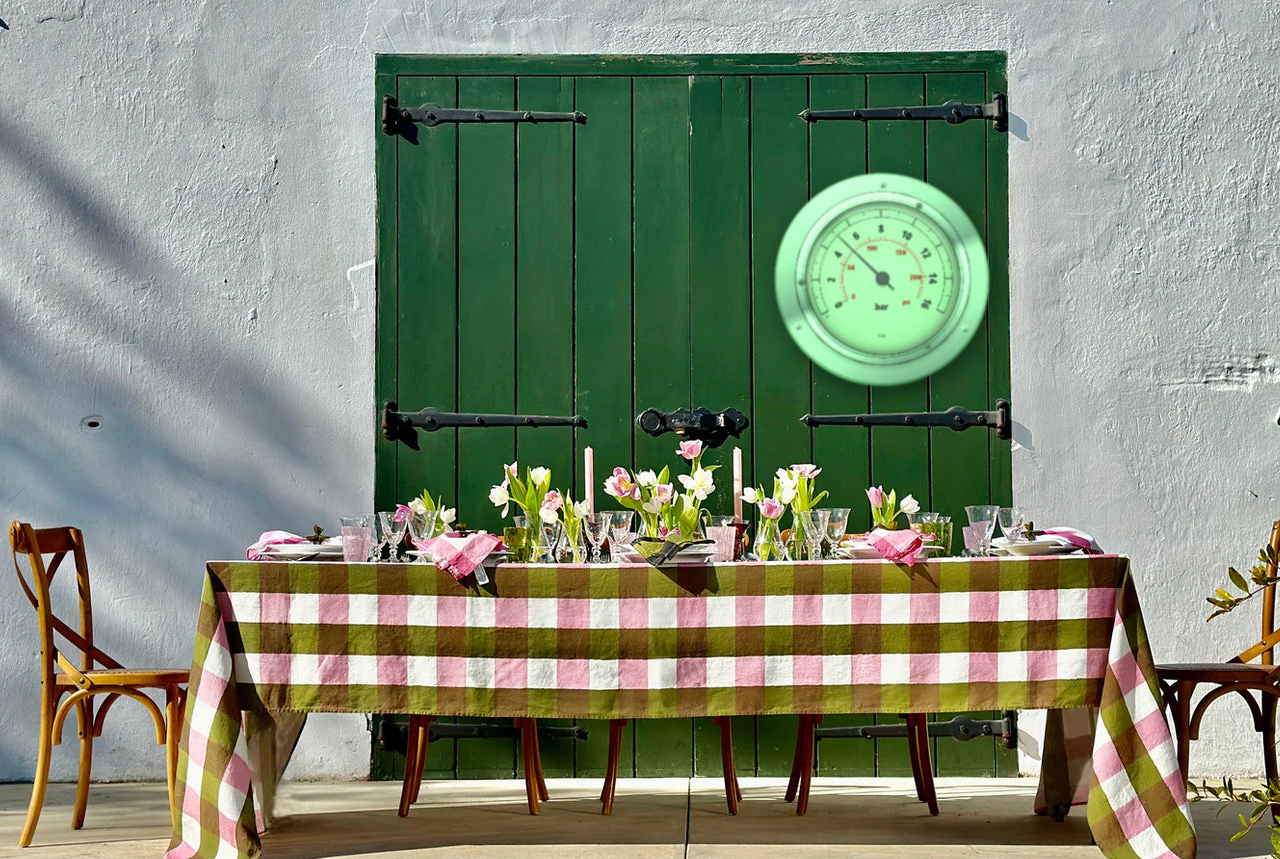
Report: 5 bar
